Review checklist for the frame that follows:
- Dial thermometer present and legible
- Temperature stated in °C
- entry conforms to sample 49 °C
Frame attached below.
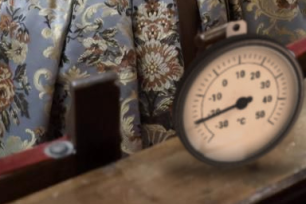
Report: -20 °C
